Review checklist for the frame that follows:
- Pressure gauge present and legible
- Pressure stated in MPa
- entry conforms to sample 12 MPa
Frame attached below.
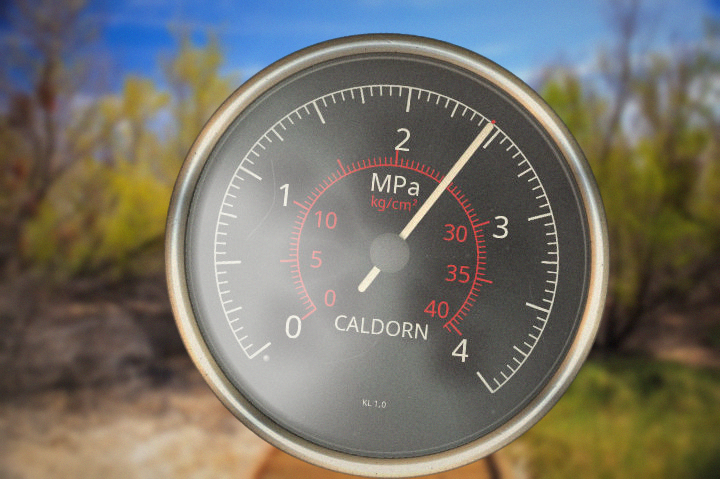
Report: 2.45 MPa
